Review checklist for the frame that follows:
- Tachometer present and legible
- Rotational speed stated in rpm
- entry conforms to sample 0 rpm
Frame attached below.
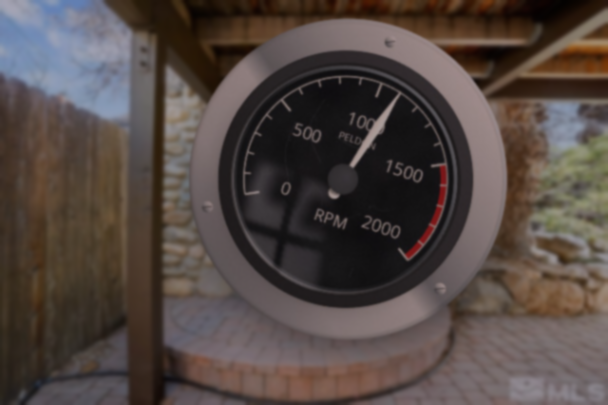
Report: 1100 rpm
